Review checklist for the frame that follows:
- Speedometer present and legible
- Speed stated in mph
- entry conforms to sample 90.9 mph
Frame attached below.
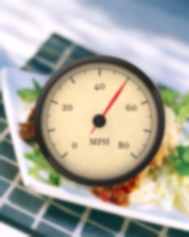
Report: 50 mph
